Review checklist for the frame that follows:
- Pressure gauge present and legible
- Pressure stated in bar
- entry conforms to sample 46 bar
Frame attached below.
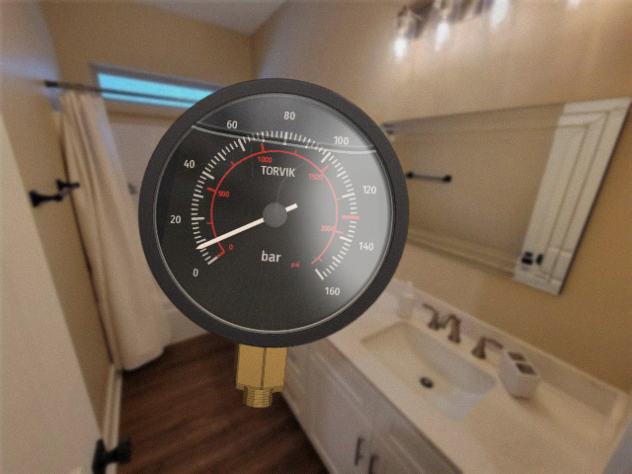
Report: 8 bar
